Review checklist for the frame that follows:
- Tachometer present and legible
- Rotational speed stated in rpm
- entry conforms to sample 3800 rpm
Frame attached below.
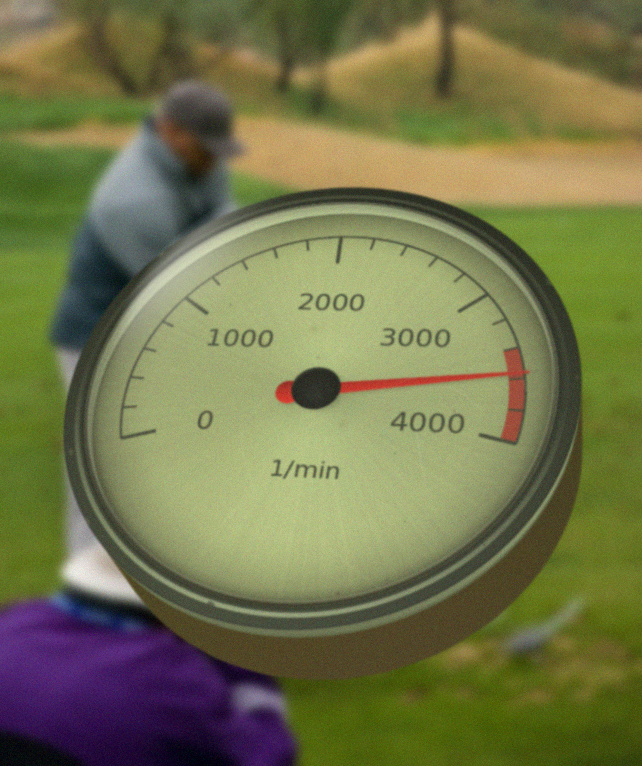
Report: 3600 rpm
